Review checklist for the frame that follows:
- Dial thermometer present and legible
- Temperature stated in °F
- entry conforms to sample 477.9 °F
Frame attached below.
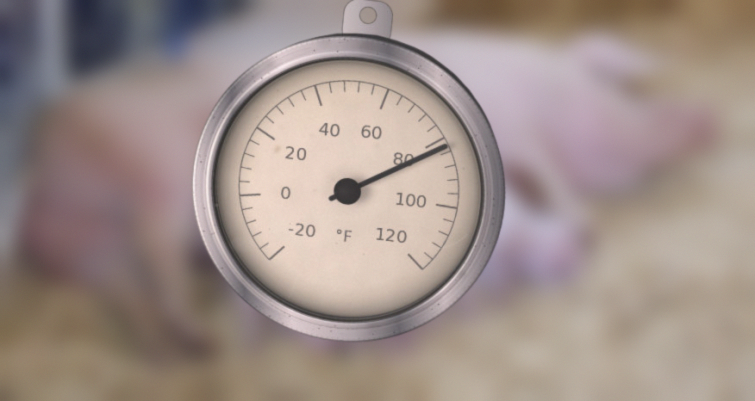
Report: 82 °F
